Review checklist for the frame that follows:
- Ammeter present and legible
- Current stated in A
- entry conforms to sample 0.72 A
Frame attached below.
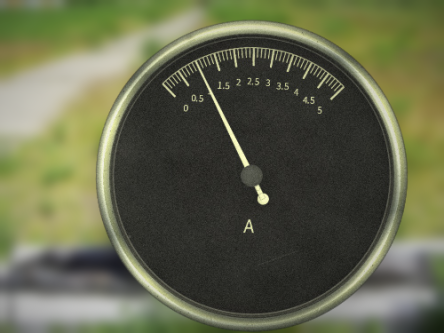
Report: 1 A
